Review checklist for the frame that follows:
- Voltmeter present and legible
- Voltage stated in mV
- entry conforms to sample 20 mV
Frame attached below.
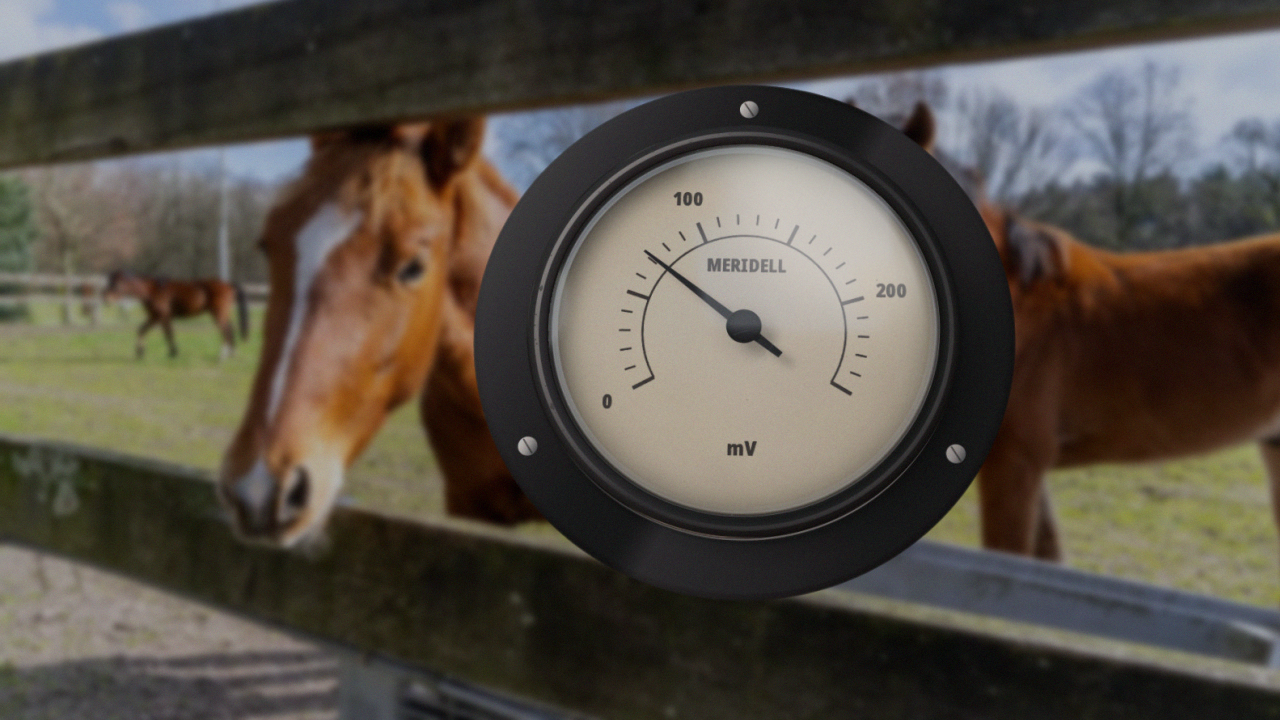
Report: 70 mV
